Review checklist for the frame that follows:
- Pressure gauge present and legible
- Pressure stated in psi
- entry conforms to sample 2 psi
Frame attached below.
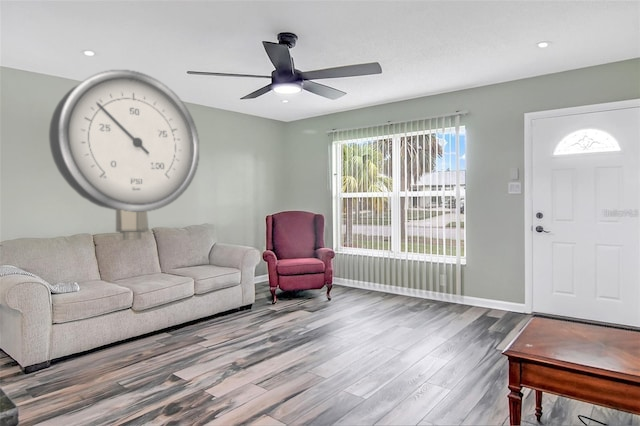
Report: 32.5 psi
